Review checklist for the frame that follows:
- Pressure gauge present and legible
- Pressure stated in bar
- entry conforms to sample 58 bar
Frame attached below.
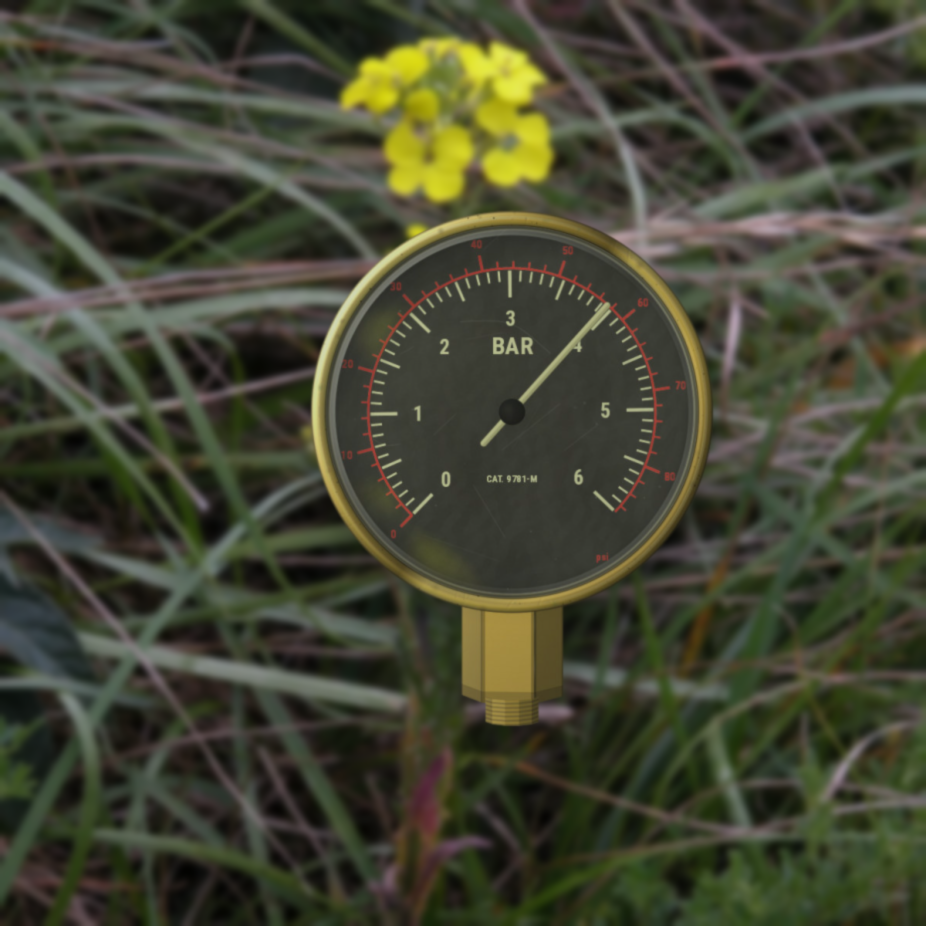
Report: 3.95 bar
